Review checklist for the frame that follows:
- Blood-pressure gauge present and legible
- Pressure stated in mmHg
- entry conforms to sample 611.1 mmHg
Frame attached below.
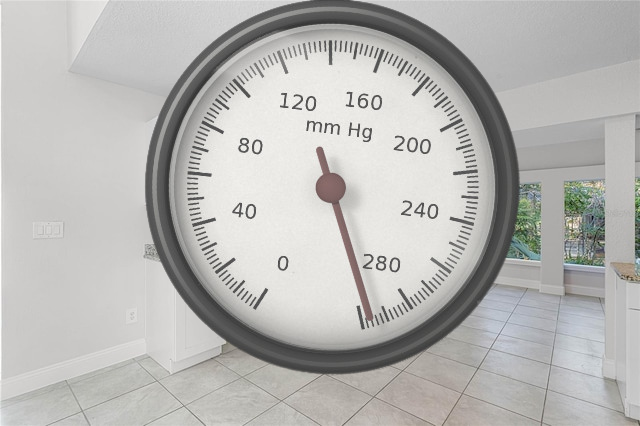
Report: 296 mmHg
